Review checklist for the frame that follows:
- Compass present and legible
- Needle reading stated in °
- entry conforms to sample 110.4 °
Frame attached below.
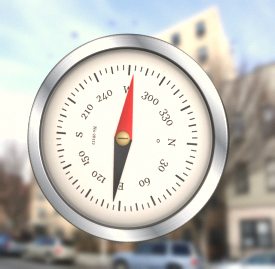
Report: 275 °
